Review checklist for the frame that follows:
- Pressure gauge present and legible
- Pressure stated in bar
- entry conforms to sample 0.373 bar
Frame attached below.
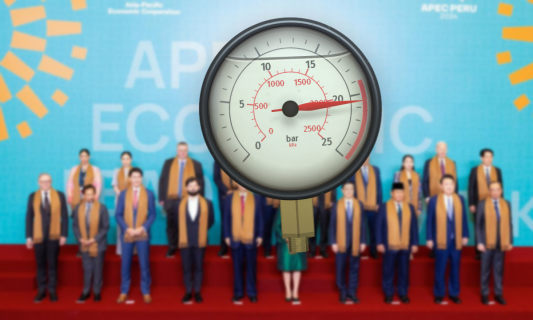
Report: 20.5 bar
